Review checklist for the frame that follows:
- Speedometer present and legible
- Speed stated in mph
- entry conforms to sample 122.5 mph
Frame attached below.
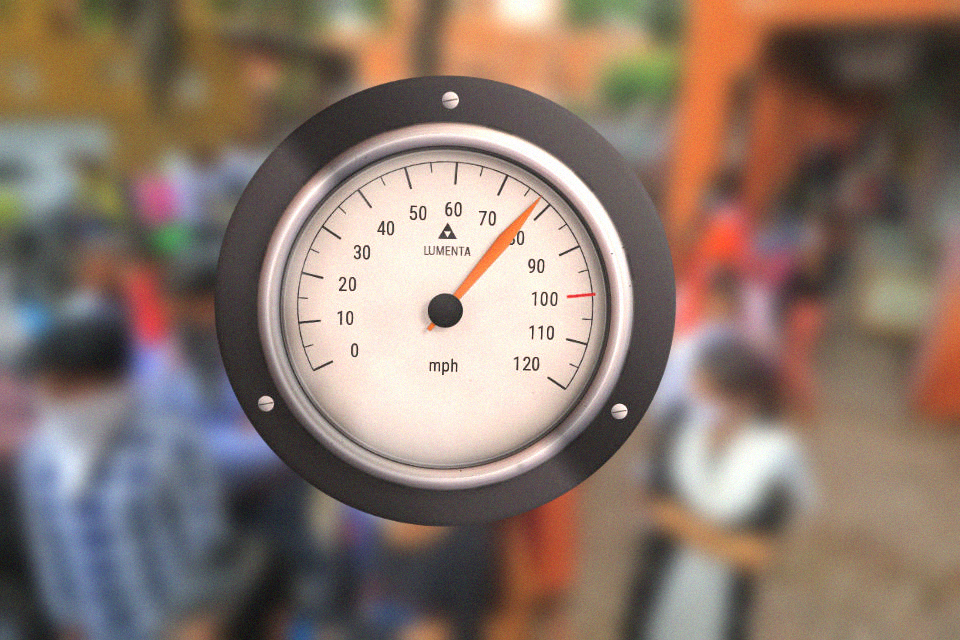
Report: 77.5 mph
